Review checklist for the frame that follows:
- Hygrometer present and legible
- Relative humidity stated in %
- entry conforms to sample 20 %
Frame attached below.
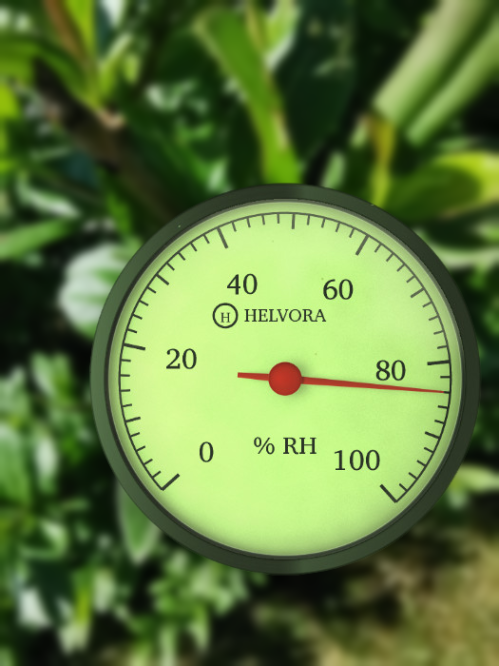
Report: 84 %
